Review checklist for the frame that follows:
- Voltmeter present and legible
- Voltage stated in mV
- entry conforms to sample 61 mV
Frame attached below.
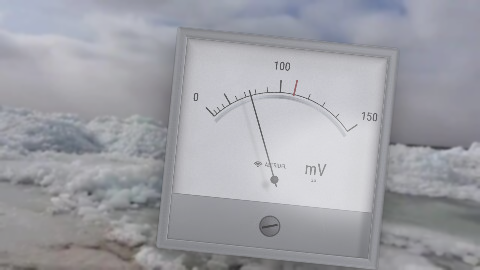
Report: 75 mV
